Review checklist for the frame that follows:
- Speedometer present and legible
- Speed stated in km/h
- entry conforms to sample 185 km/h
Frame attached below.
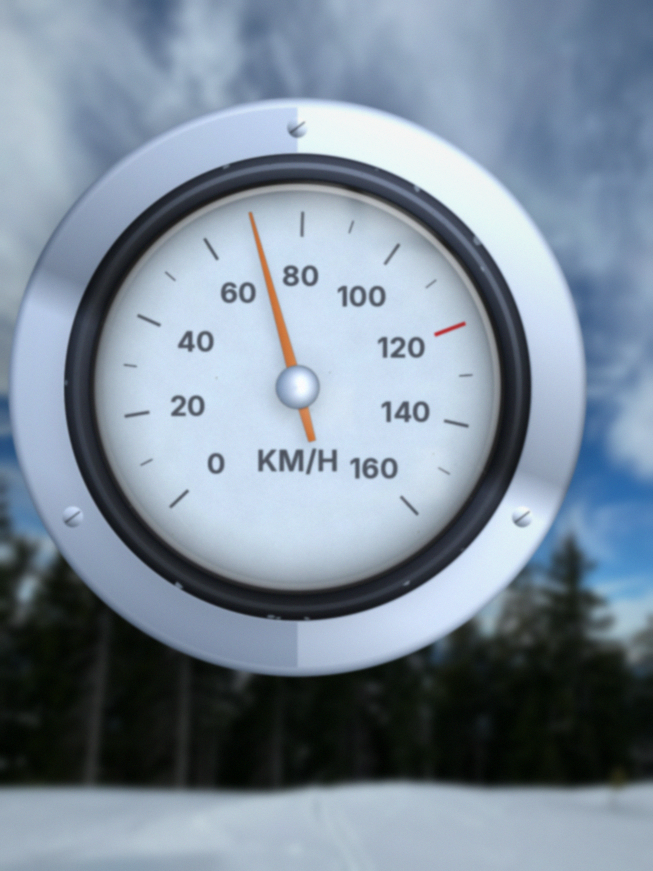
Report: 70 km/h
